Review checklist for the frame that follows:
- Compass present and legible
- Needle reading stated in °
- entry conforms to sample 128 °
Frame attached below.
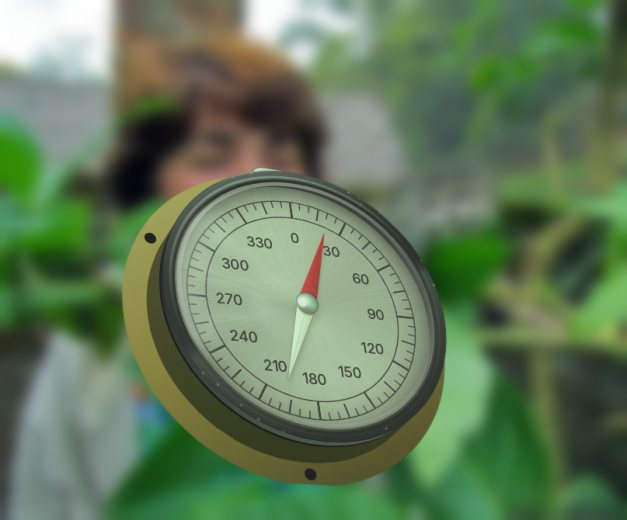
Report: 20 °
